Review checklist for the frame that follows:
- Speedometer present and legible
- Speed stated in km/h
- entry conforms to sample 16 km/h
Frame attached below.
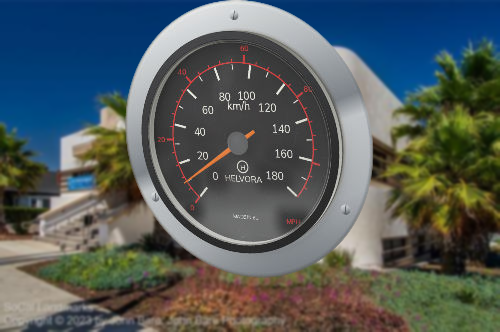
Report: 10 km/h
